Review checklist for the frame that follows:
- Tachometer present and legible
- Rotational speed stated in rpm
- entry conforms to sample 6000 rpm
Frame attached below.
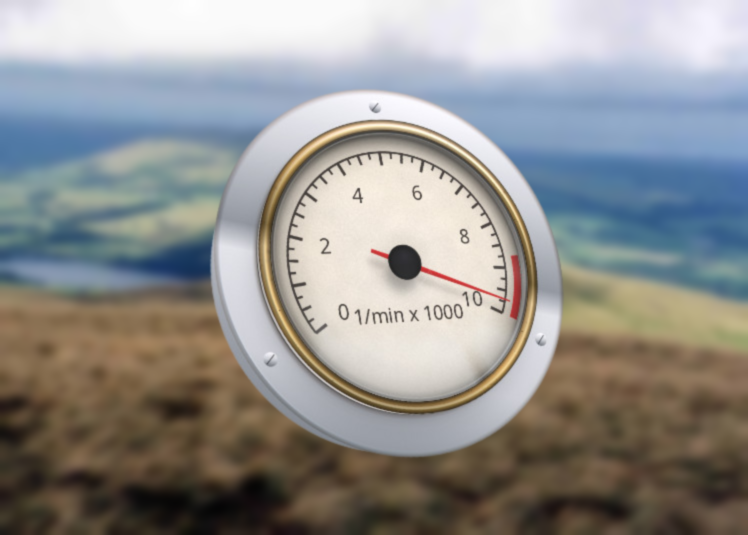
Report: 9750 rpm
